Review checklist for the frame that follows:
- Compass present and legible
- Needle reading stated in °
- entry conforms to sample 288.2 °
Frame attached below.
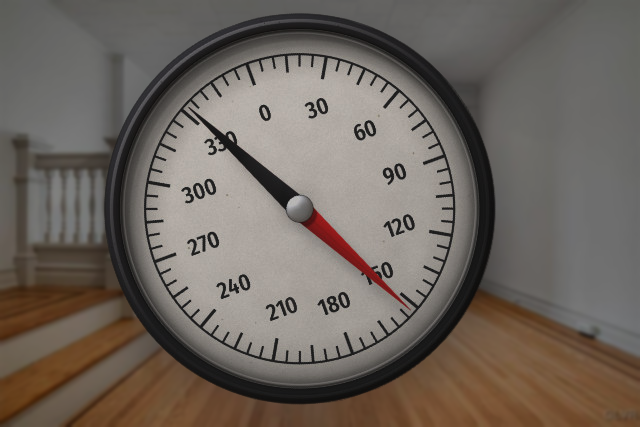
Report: 152.5 °
